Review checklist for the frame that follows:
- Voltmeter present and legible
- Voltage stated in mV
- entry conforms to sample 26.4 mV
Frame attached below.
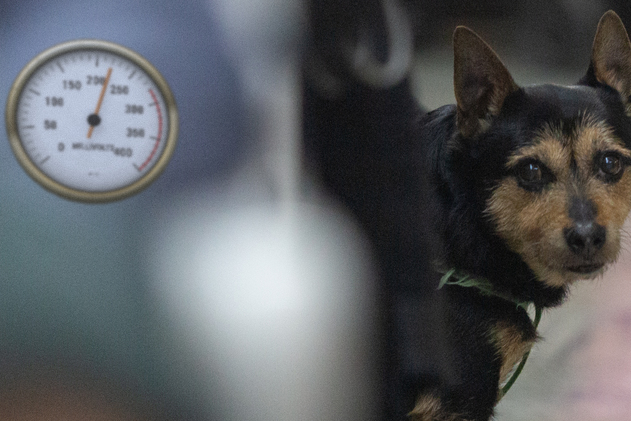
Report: 220 mV
